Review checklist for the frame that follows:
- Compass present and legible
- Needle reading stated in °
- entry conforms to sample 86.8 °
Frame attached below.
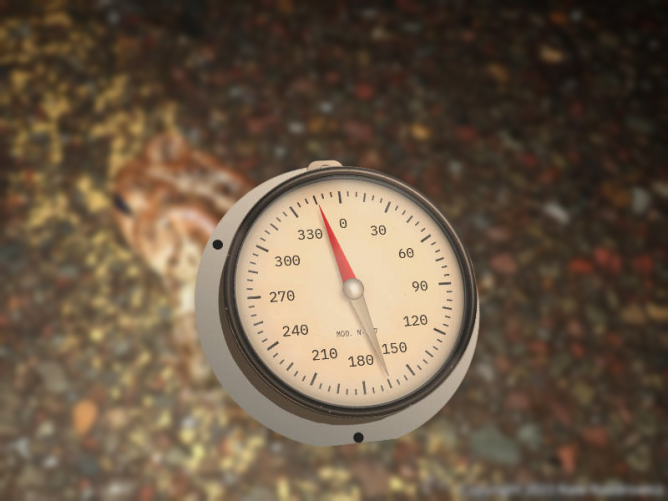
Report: 345 °
